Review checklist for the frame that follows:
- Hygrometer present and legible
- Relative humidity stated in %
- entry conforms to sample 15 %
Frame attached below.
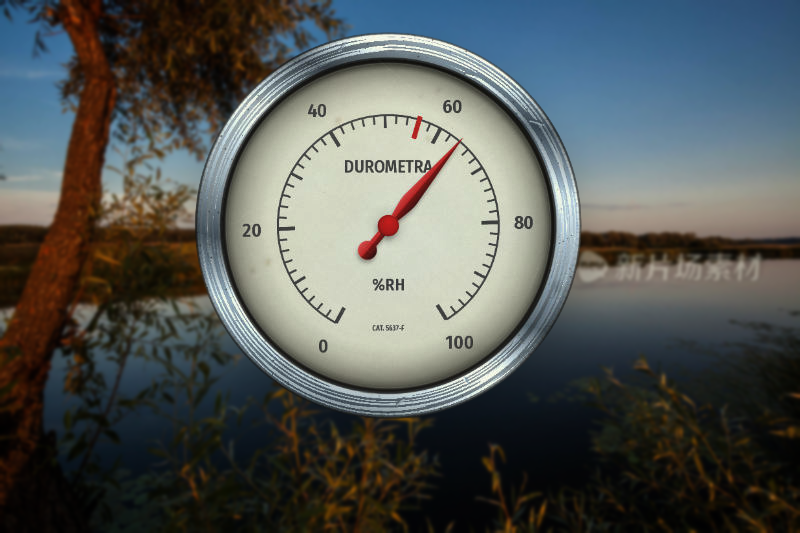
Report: 64 %
